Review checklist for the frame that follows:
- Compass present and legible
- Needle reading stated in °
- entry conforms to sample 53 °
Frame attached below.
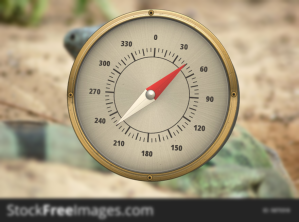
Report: 45 °
